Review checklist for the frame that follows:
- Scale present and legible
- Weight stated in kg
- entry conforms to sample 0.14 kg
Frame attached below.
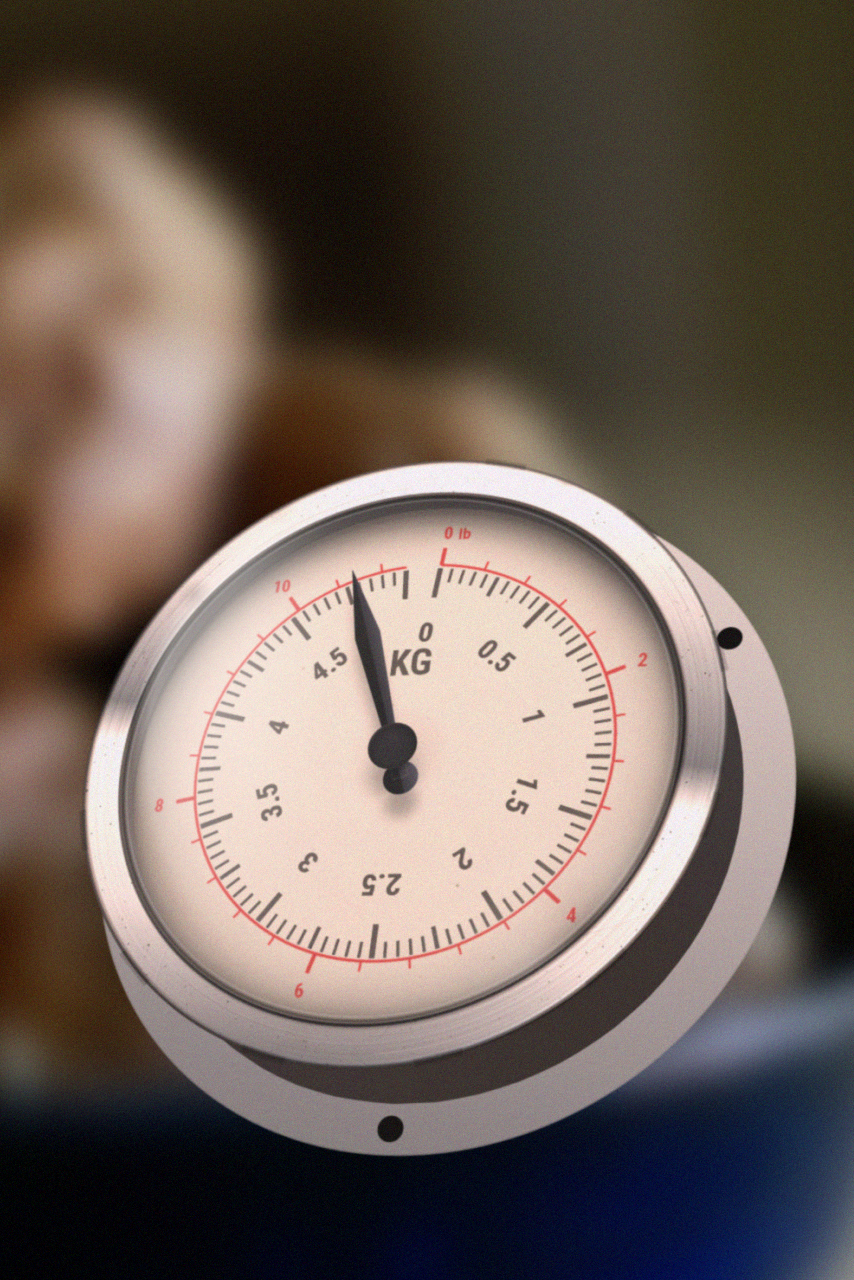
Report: 4.8 kg
